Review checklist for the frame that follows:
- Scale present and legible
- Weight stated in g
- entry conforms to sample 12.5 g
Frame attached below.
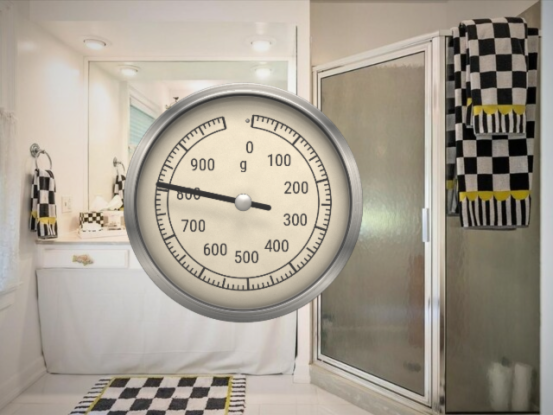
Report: 810 g
